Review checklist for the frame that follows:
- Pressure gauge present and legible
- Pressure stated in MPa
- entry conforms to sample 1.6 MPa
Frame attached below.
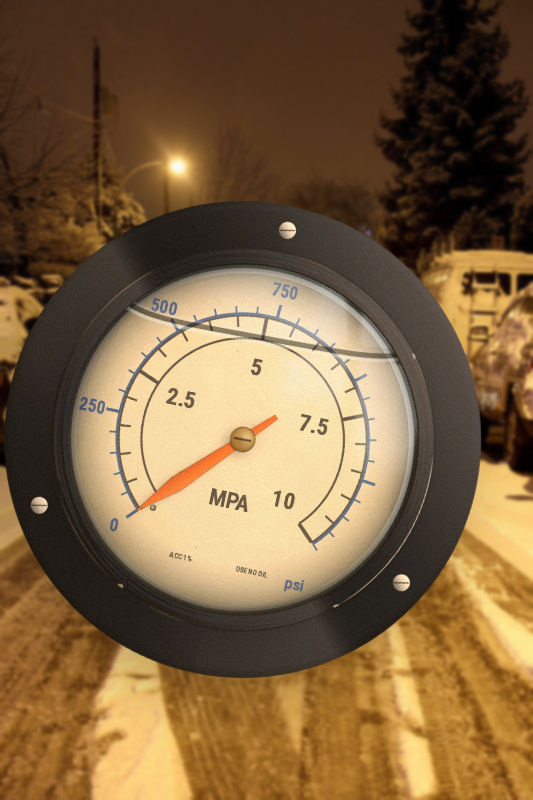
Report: 0 MPa
